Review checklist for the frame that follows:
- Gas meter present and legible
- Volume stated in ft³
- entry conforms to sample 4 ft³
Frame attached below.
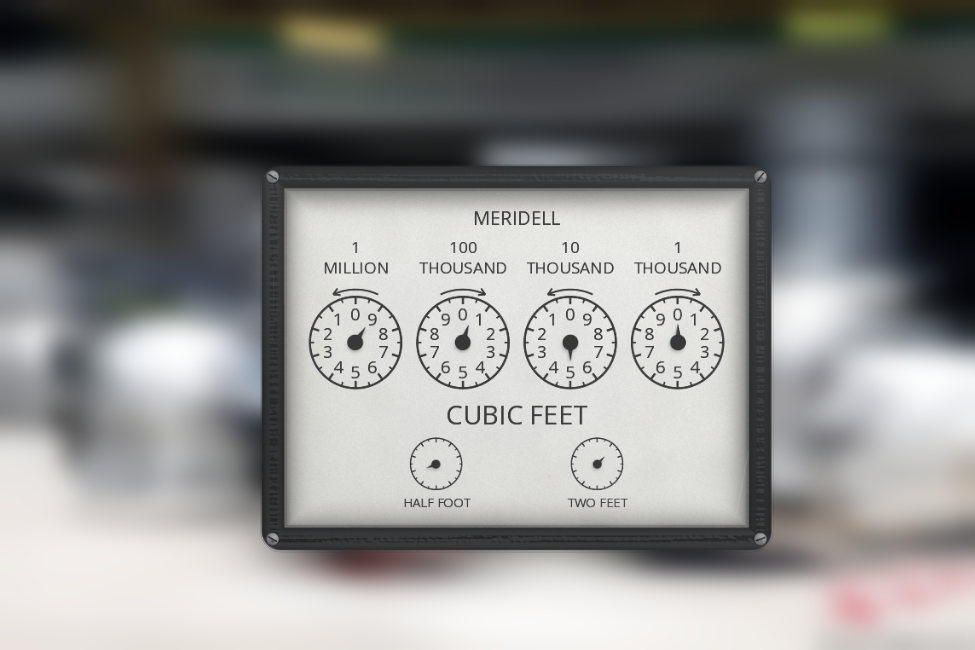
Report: 905000 ft³
